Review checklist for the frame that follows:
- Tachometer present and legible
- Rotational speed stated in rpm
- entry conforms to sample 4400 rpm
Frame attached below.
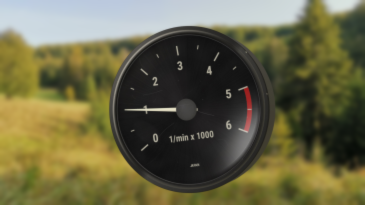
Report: 1000 rpm
